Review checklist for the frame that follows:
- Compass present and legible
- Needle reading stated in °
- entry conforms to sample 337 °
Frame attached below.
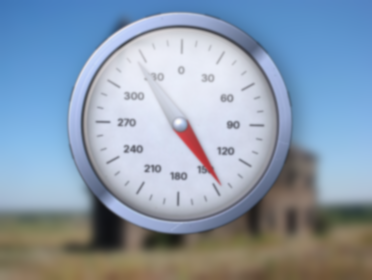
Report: 145 °
